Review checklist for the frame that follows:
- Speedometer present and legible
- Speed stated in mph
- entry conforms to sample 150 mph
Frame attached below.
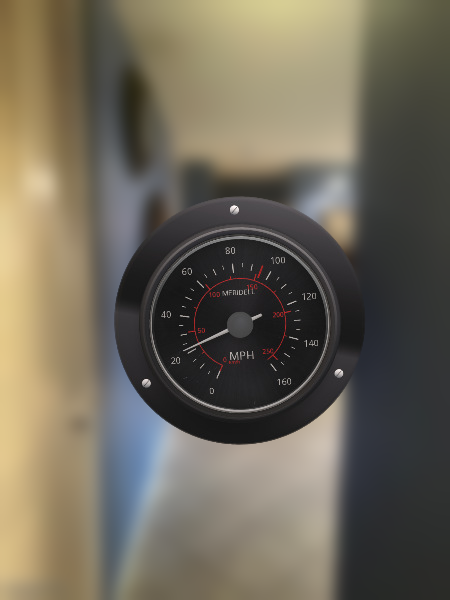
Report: 22.5 mph
